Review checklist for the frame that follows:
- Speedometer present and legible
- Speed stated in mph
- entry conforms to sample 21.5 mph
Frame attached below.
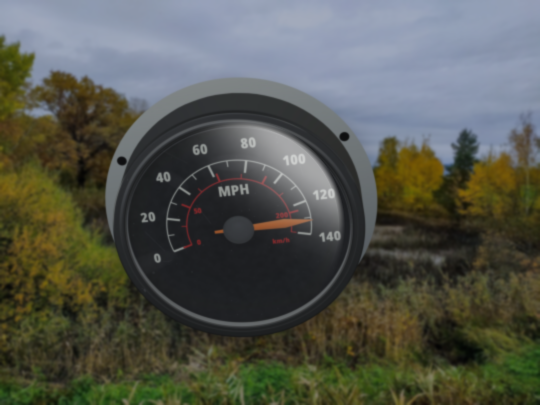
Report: 130 mph
